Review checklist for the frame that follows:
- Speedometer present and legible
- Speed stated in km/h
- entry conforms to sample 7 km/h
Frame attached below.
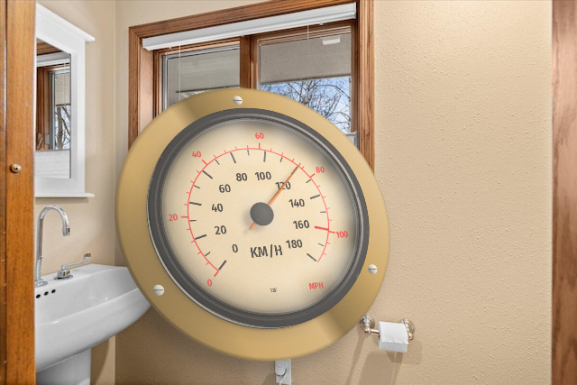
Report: 120 km/h
